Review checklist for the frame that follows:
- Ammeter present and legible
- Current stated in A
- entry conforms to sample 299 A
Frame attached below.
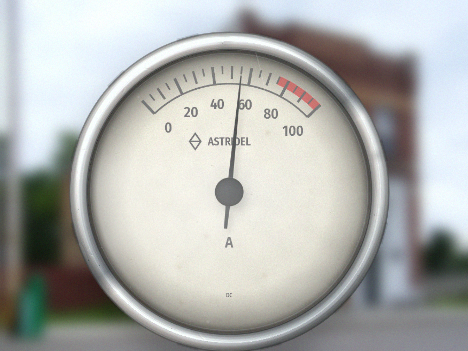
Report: 55 A
